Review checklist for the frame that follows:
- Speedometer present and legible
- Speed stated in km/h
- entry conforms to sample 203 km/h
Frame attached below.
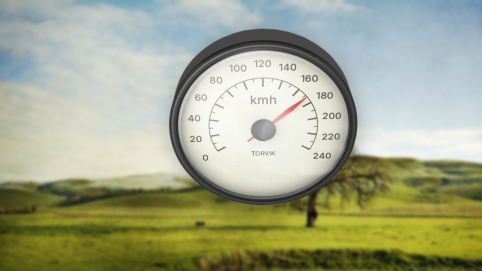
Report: 170 km/h
